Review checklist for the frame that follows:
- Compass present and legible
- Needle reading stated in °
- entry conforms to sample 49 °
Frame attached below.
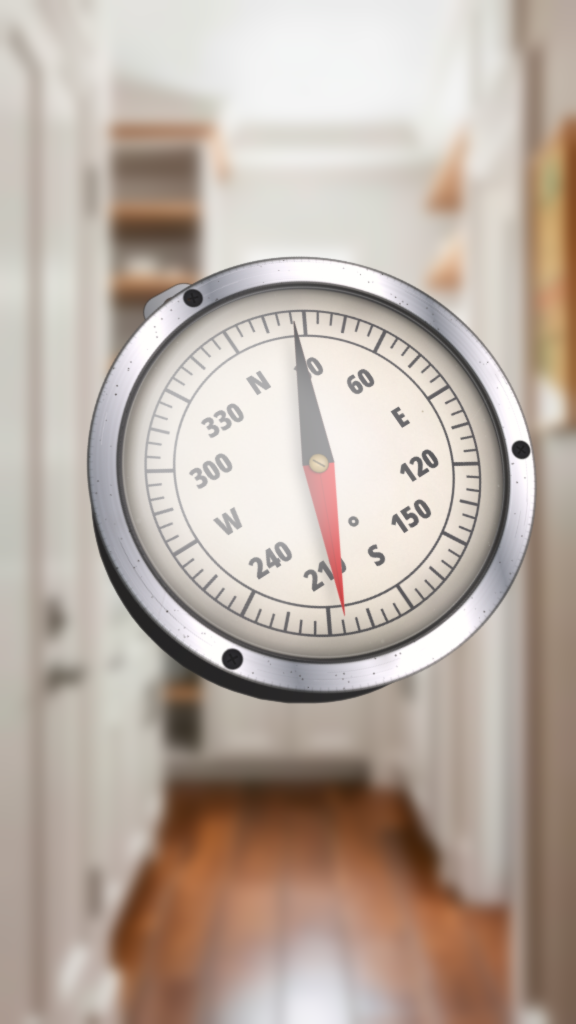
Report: 205 °
